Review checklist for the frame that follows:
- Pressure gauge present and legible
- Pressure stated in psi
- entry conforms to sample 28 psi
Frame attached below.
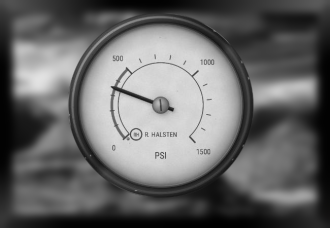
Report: 350 psi
